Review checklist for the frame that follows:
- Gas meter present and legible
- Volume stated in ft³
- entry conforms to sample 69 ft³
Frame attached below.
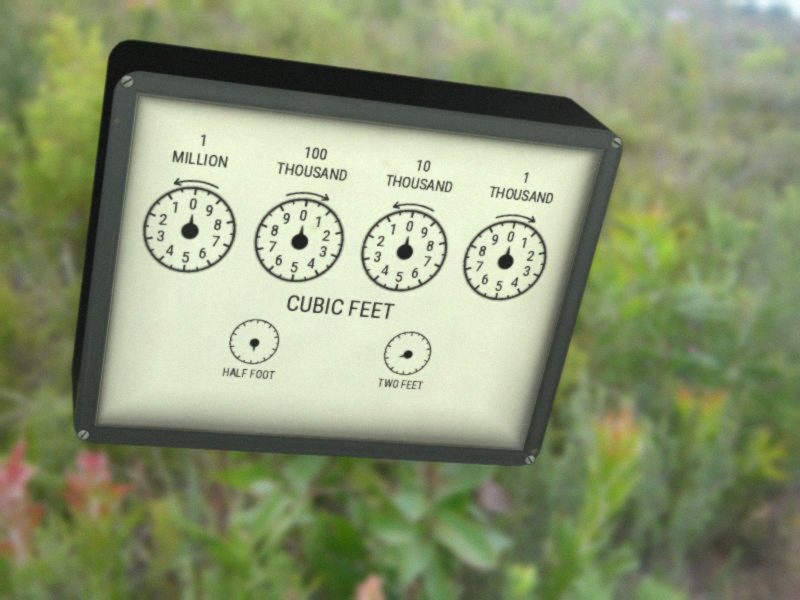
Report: 0 ft³
